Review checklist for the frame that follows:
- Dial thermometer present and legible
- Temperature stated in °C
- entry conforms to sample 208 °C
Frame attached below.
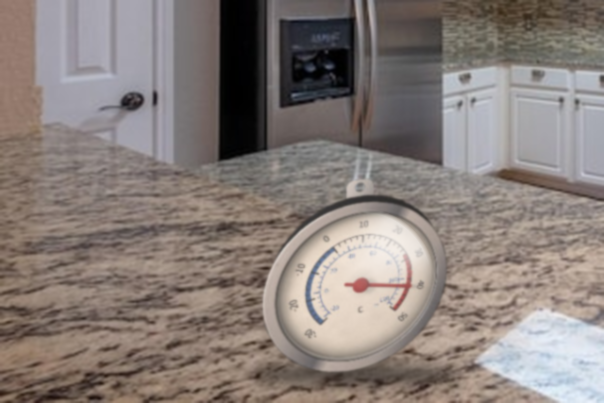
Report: 40 °C
